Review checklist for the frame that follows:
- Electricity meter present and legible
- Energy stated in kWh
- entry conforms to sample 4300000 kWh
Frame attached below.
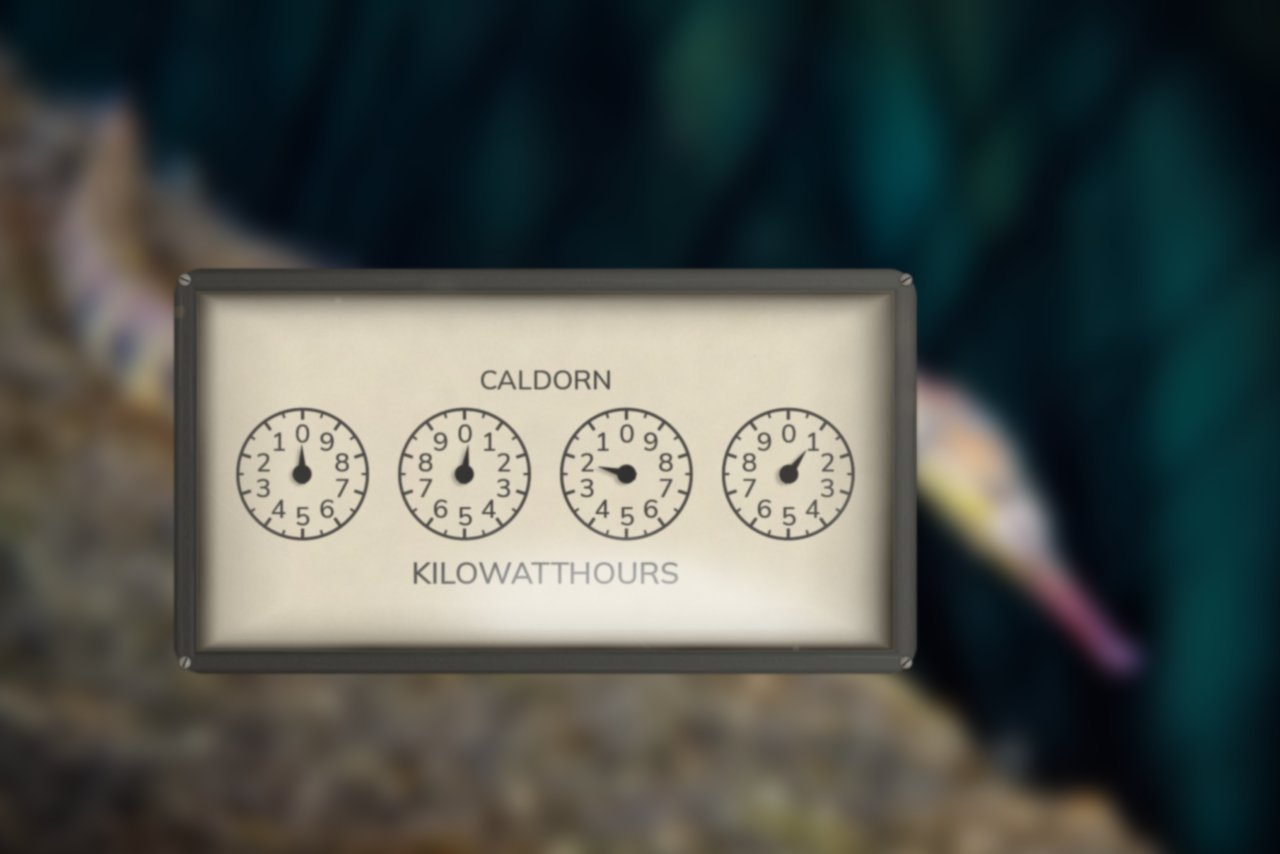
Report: 21 kWh
